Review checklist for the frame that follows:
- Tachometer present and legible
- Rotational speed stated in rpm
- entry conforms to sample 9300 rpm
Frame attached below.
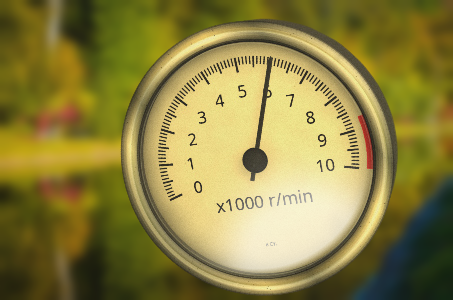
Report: 6000 rpm
